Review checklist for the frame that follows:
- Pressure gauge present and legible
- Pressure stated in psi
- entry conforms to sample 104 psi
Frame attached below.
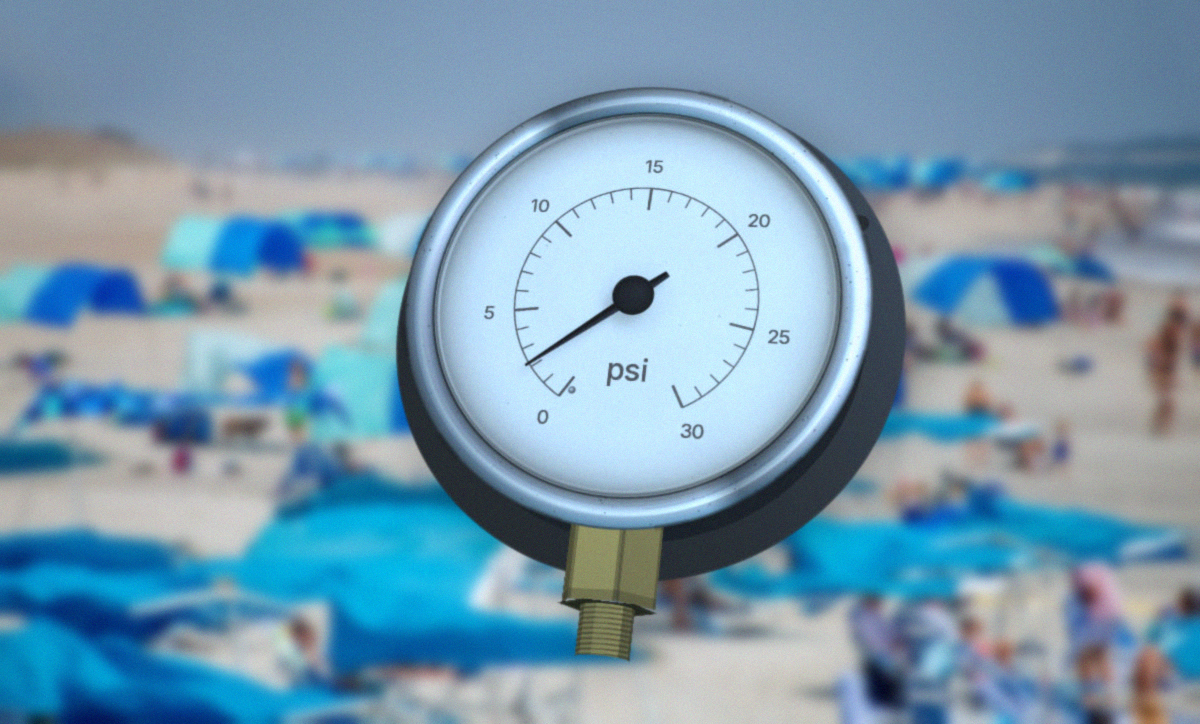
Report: 2 psi
